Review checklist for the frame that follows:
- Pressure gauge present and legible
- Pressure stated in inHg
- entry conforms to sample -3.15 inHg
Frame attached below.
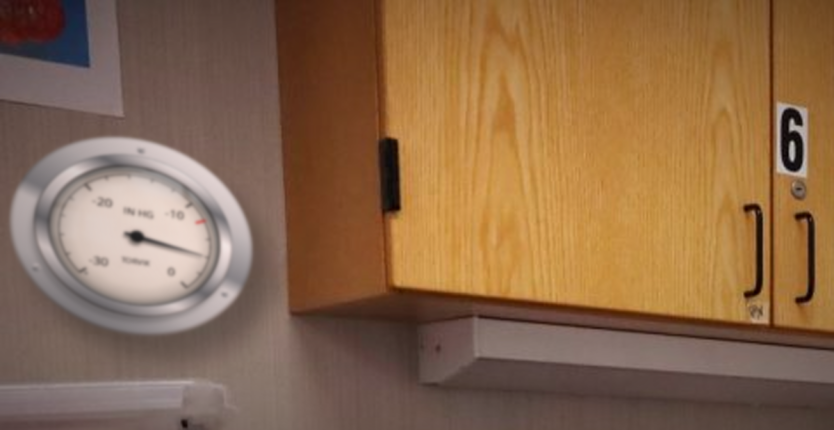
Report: -4 inHg
